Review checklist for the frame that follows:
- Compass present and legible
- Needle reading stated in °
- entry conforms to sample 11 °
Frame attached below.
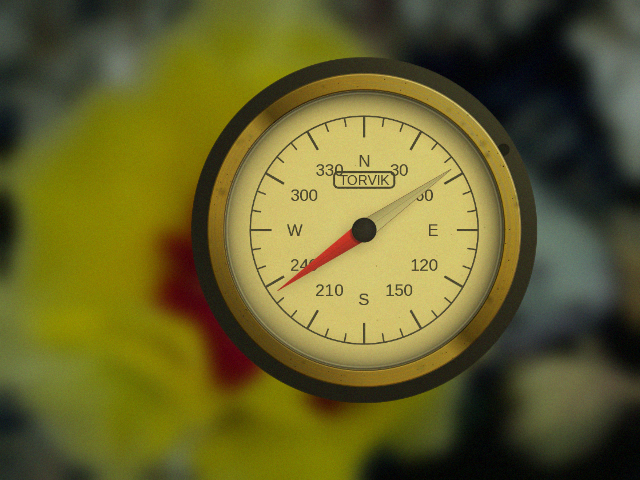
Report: 235 °
